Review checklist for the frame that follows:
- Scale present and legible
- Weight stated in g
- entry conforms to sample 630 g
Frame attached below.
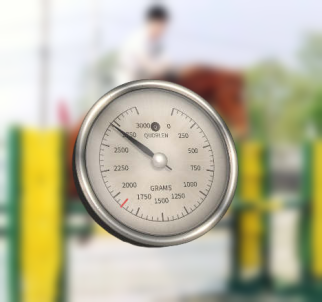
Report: 2700 g
